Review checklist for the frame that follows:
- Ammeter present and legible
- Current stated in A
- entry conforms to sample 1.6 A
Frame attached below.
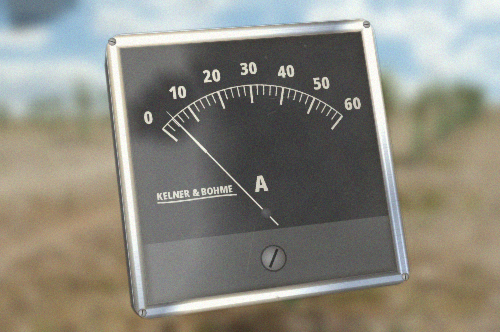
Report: 4 A
